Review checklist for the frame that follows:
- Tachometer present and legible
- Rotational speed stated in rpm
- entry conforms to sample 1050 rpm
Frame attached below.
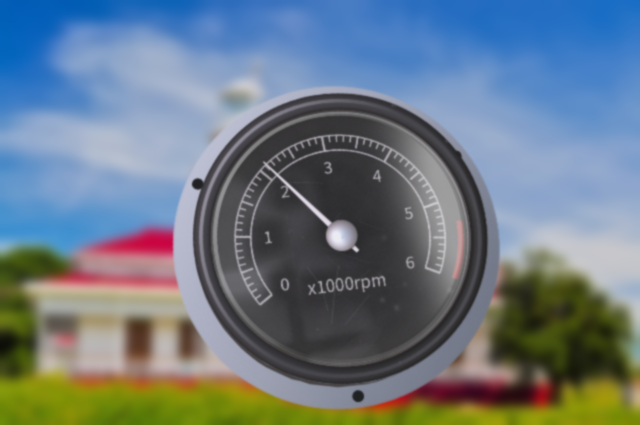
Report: 2100 rpm
